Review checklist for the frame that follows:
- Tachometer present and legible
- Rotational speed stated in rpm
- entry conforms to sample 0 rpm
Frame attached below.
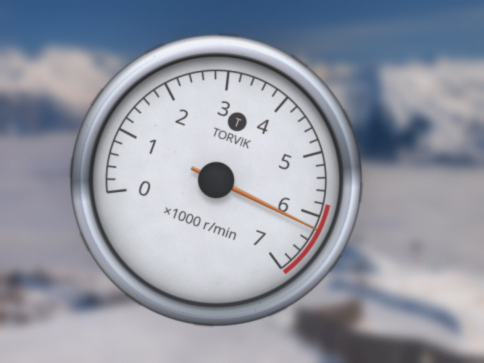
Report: 6200 rpm
